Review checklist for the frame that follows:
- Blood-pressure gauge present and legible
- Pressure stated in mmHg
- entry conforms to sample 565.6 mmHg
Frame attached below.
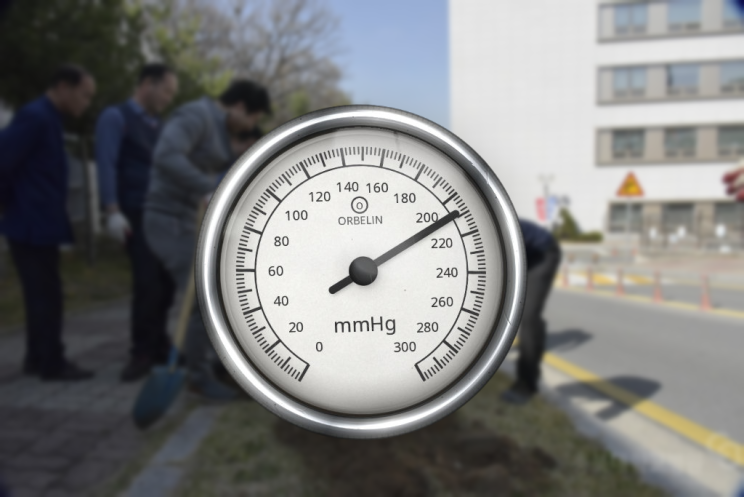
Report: 208 mmHg
